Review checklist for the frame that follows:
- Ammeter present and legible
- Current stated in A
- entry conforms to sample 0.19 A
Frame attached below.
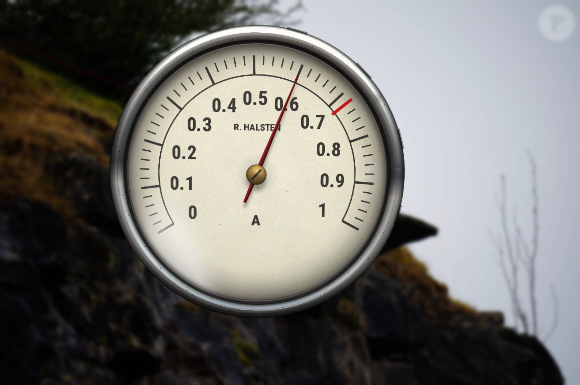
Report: 0.6 A
